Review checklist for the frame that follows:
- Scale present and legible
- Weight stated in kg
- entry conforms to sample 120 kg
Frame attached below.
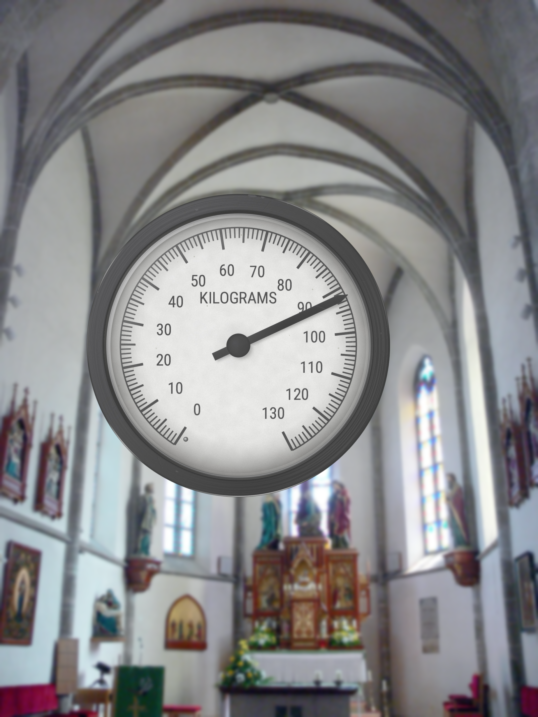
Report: 92 kg
